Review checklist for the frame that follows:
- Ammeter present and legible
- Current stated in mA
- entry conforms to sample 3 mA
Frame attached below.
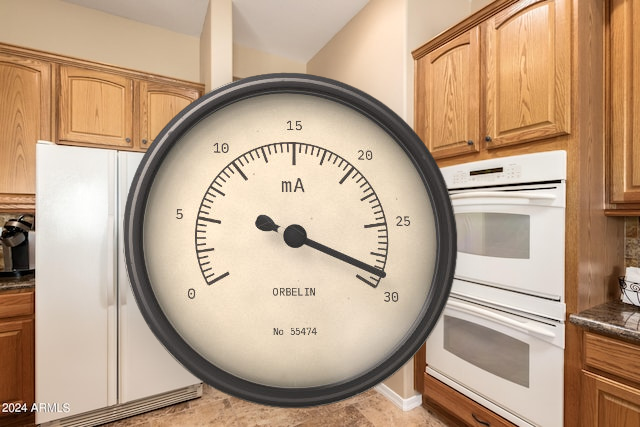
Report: 29 mA
